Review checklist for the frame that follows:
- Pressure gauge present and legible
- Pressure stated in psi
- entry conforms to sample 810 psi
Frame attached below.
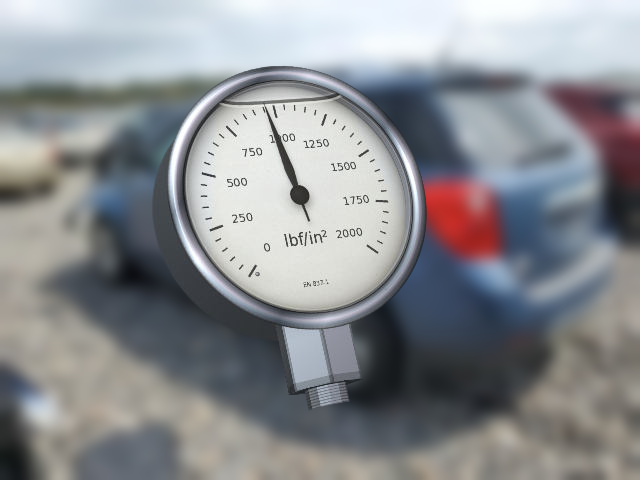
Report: 950 psi
